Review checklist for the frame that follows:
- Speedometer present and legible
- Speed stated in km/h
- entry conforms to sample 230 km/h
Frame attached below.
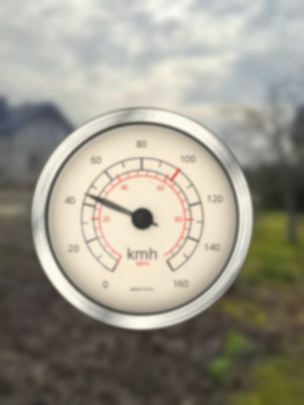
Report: 45 km/h
